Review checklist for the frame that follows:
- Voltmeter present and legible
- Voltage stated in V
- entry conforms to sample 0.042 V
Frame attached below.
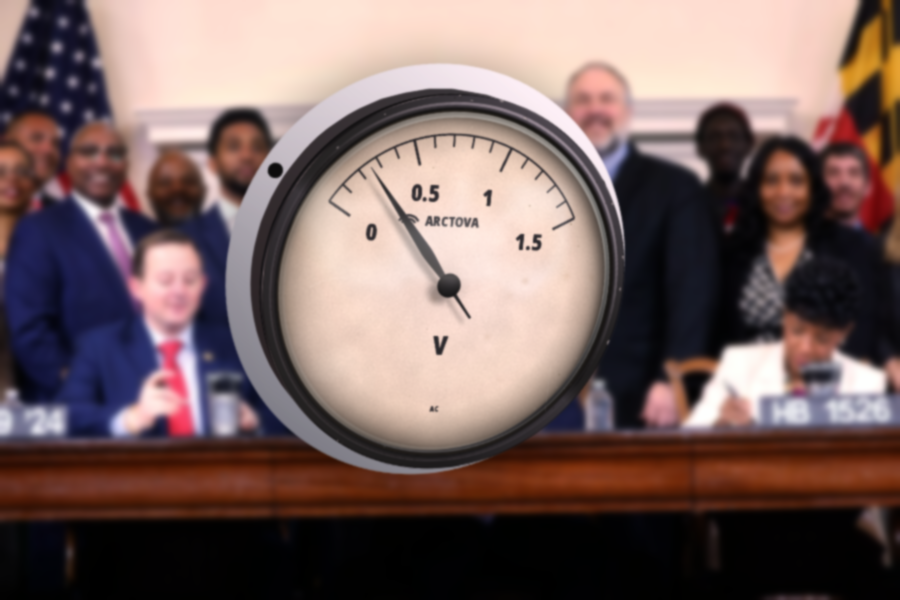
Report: 0.25 V
